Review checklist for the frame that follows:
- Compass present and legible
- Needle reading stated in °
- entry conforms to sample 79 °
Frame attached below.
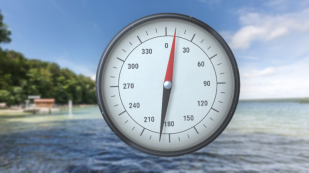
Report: 10 °
